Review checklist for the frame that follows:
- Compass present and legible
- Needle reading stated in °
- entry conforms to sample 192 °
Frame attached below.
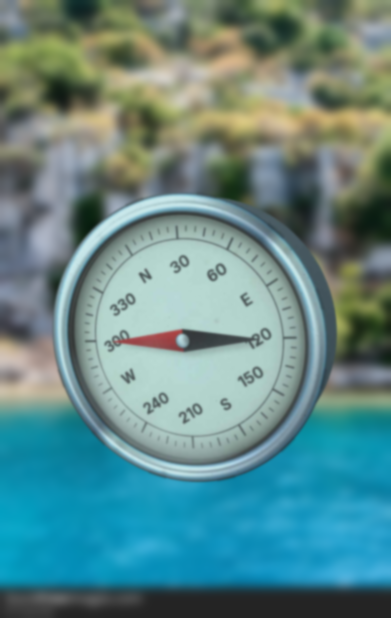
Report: 300 °
